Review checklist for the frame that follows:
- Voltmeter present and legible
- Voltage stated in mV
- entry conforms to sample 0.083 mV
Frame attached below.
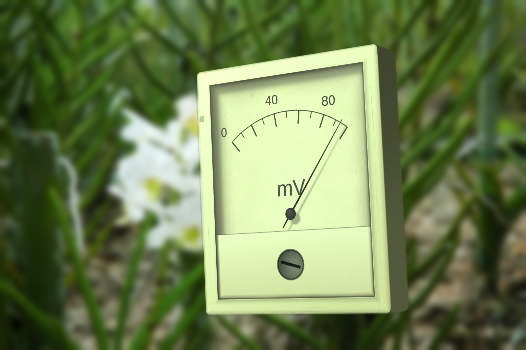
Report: 95 mV
